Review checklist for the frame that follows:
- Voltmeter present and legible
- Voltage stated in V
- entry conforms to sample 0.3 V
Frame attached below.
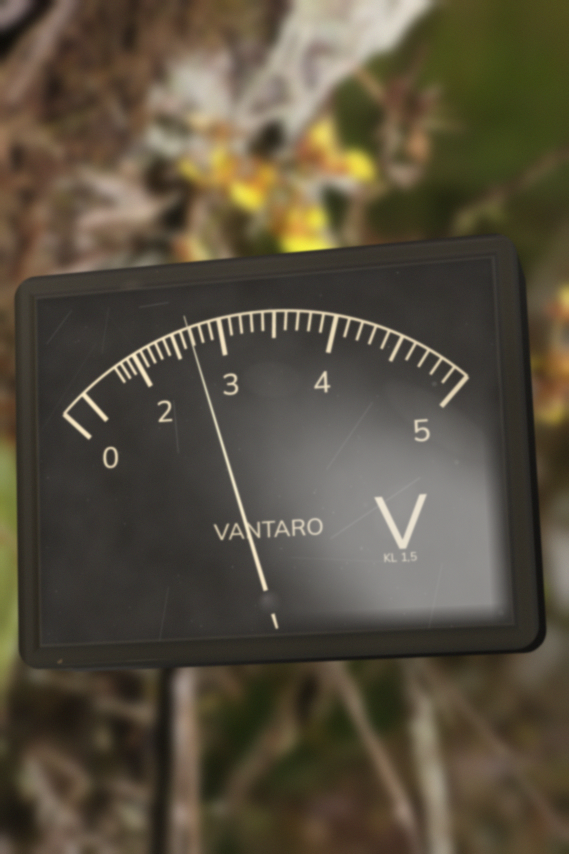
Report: 2.7 V
